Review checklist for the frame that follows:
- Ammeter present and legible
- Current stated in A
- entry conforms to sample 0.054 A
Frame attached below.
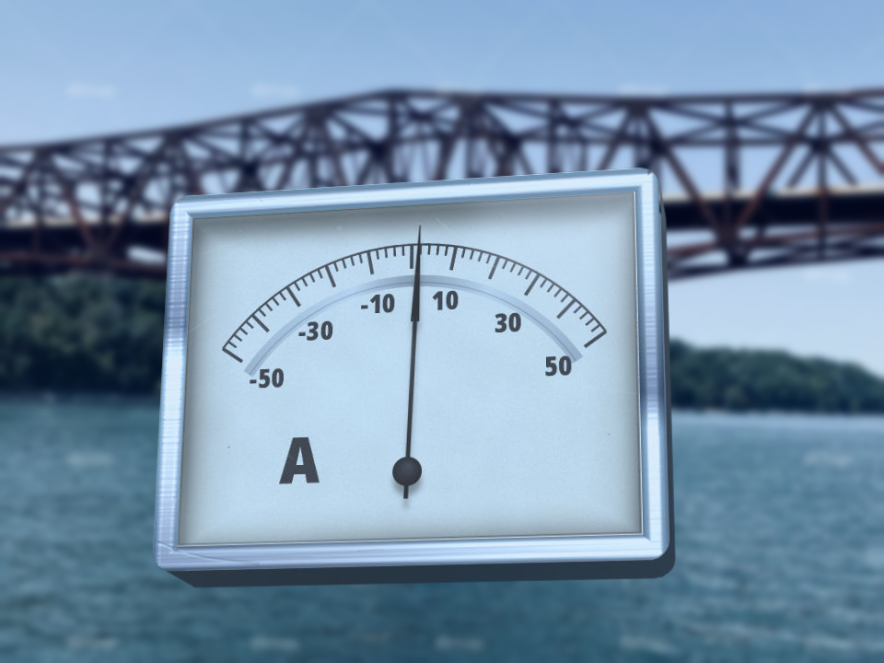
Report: 2 A
